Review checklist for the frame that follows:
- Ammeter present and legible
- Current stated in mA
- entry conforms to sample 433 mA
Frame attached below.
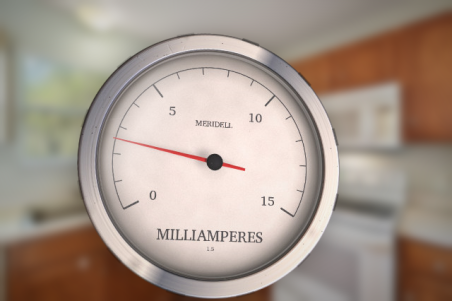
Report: 2.5 mA
